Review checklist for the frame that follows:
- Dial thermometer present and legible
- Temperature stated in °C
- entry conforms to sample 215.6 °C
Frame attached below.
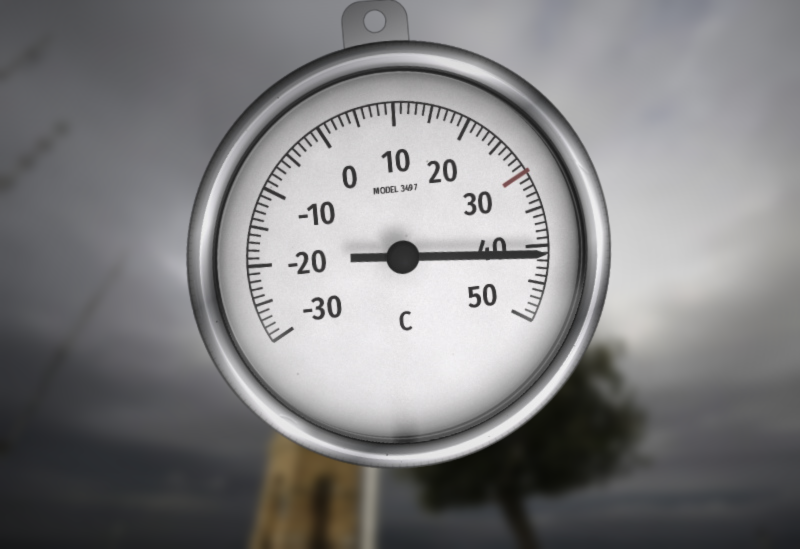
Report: 41 °C
